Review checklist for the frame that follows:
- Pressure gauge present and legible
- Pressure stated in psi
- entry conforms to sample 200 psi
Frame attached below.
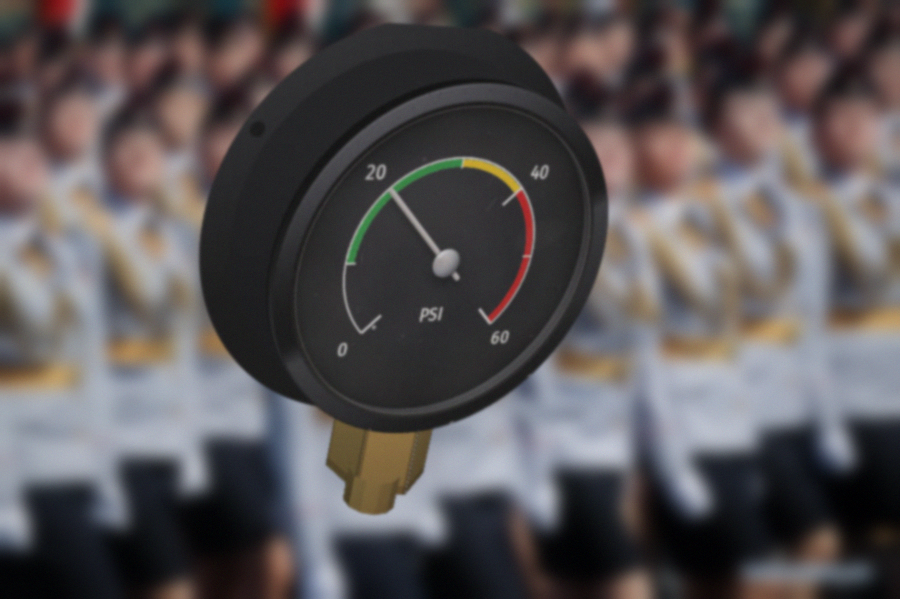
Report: 20 psi
